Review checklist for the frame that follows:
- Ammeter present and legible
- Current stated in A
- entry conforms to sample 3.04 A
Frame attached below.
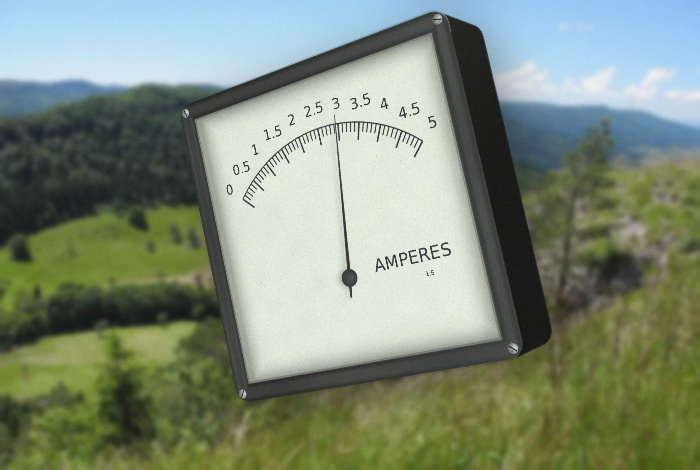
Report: 3 A
